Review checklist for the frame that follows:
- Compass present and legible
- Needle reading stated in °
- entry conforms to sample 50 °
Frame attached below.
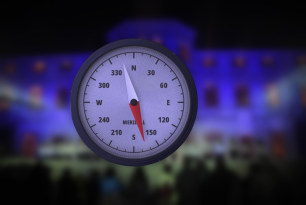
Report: 165 °
